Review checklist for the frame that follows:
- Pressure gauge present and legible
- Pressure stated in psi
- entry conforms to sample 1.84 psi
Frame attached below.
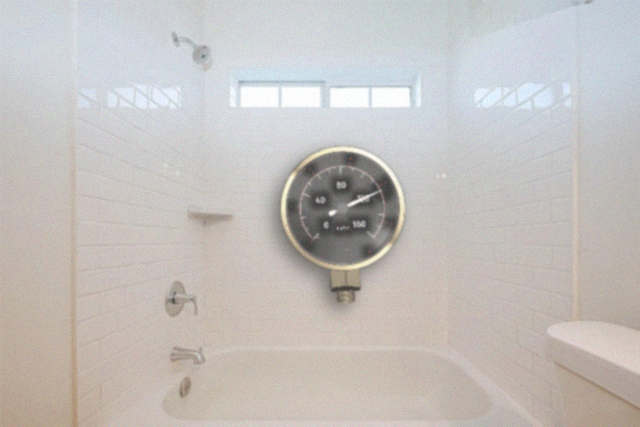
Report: 120 psi
